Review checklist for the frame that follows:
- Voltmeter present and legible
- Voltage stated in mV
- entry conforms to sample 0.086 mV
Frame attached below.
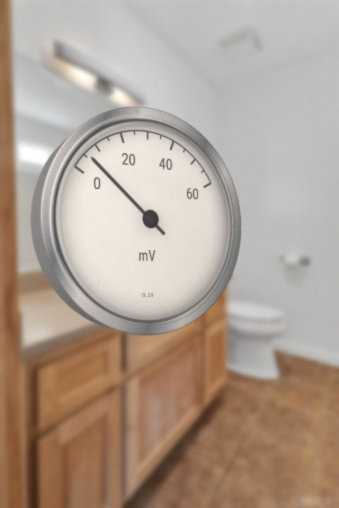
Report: 5 mV
